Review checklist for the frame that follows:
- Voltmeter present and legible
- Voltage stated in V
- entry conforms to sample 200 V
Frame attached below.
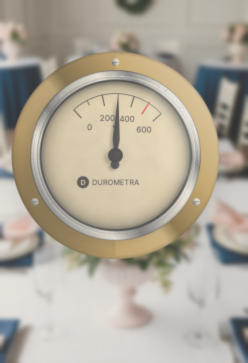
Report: 300 V
